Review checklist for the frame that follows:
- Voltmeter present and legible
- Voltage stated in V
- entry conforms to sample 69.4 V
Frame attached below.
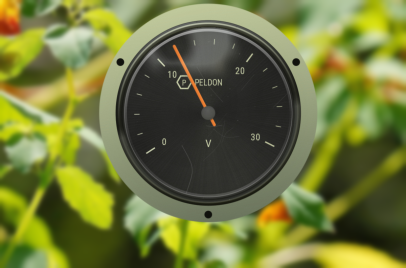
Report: 12 V
